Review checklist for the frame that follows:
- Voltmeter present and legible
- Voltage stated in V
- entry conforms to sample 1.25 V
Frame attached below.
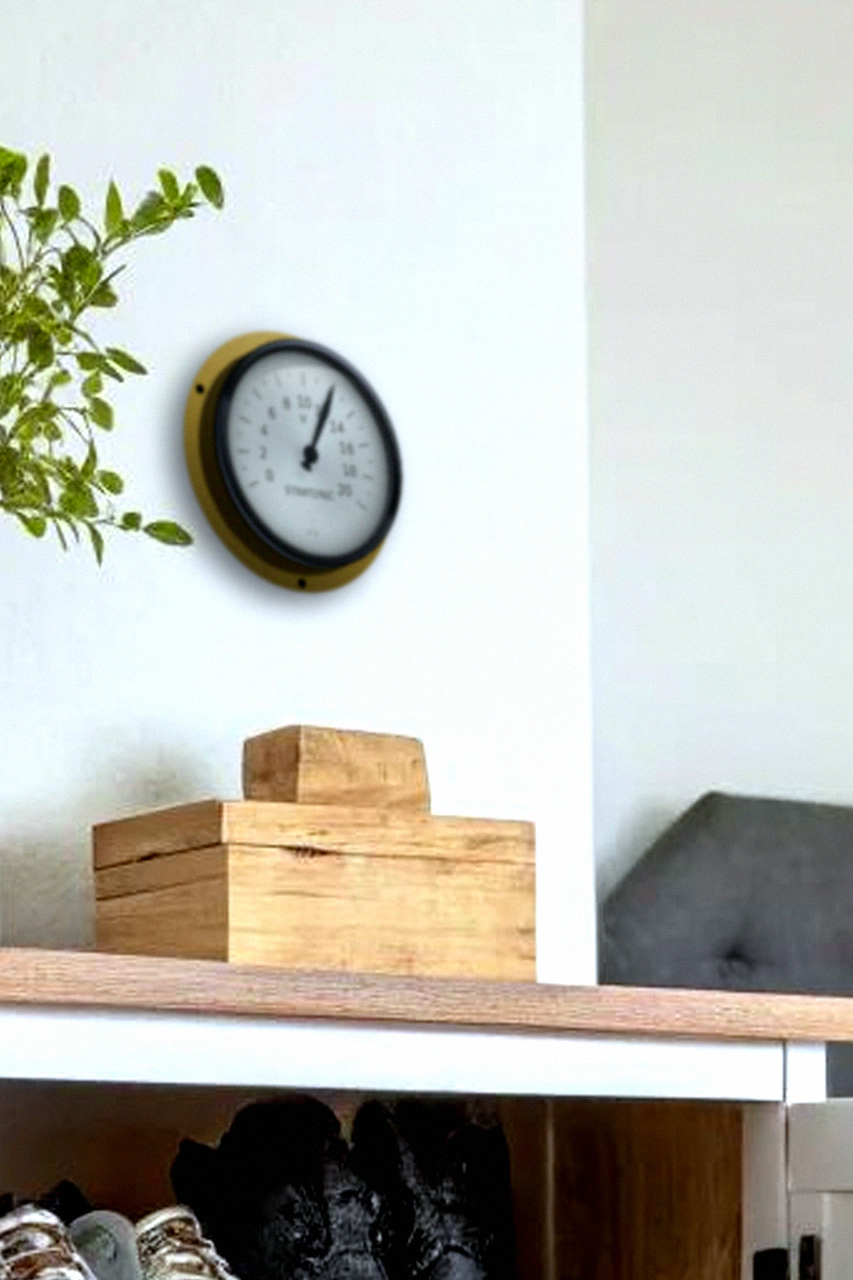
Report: 12 V
